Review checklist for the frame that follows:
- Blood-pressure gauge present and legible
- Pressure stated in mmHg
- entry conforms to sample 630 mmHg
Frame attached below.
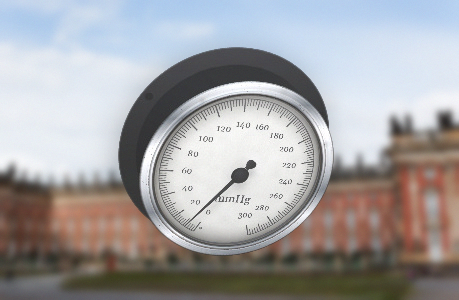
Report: 10 mmHg
